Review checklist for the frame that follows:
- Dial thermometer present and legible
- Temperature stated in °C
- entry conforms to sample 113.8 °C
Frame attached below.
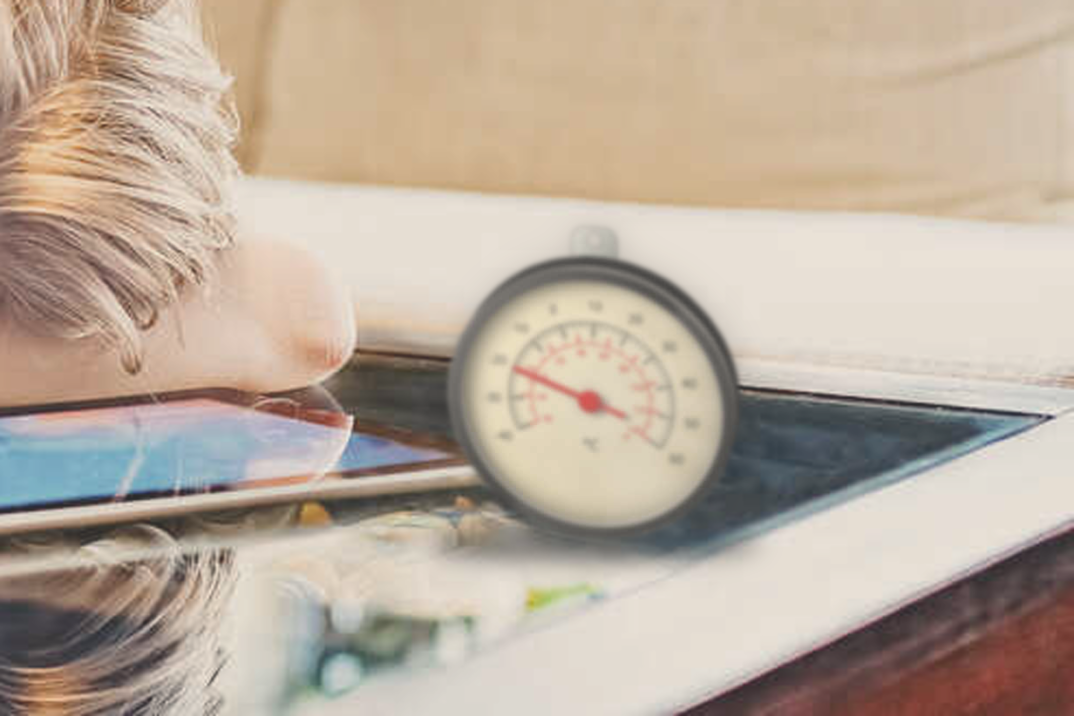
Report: -20 °C
